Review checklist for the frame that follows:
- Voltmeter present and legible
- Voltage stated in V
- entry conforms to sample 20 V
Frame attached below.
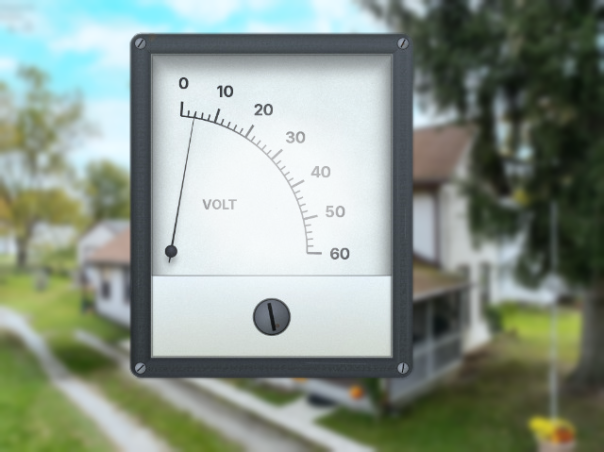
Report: 4 V
